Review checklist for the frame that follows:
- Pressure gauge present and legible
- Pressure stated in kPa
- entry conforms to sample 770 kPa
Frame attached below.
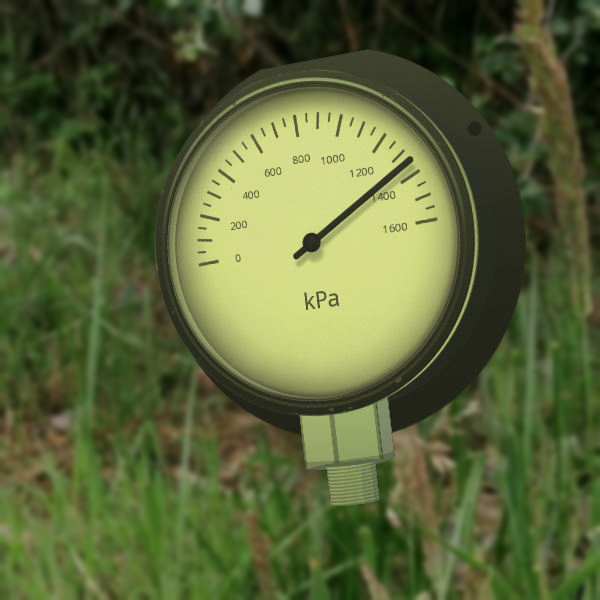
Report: 1350 kPa
